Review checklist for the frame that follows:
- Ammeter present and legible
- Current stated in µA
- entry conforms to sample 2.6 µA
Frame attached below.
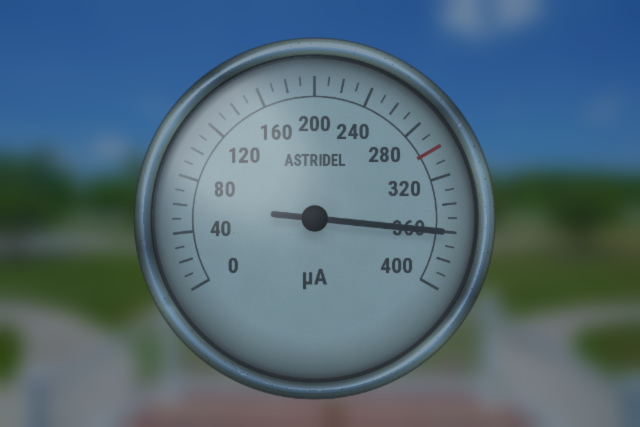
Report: 360 µA
